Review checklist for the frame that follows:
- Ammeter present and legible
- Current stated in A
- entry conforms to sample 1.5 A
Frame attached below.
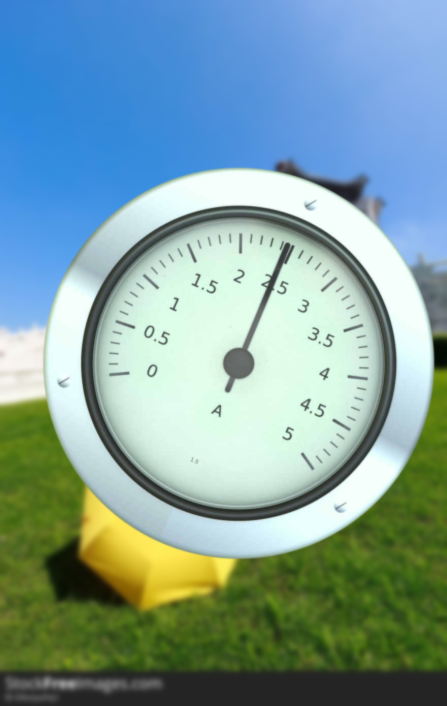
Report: 2.45 A
